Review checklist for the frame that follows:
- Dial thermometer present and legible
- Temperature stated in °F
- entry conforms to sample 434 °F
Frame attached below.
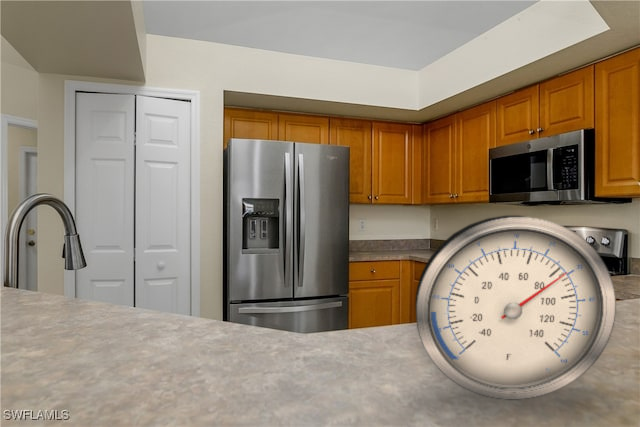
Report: 84 °F
